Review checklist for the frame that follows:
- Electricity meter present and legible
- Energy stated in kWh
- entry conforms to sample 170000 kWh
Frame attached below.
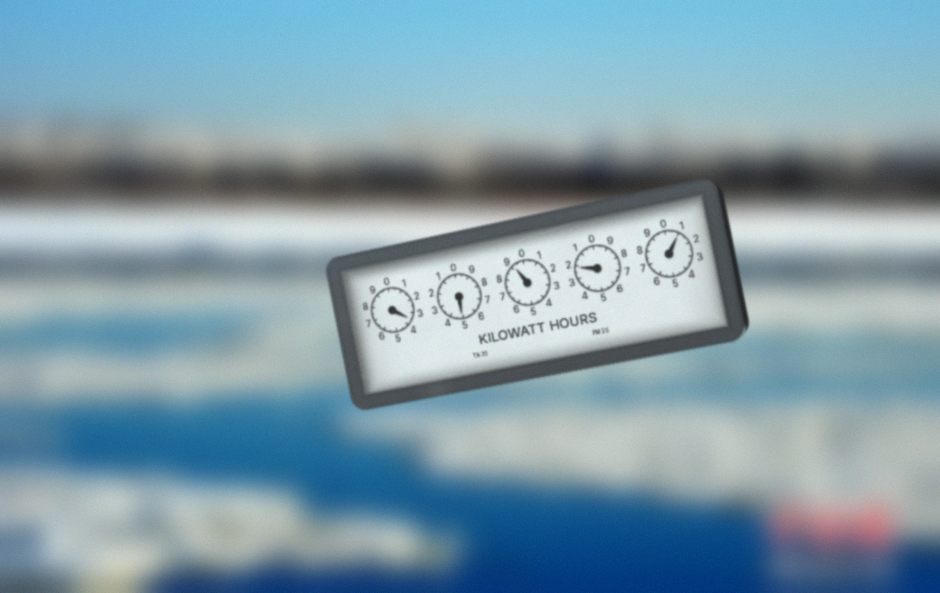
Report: 34921 kWh
